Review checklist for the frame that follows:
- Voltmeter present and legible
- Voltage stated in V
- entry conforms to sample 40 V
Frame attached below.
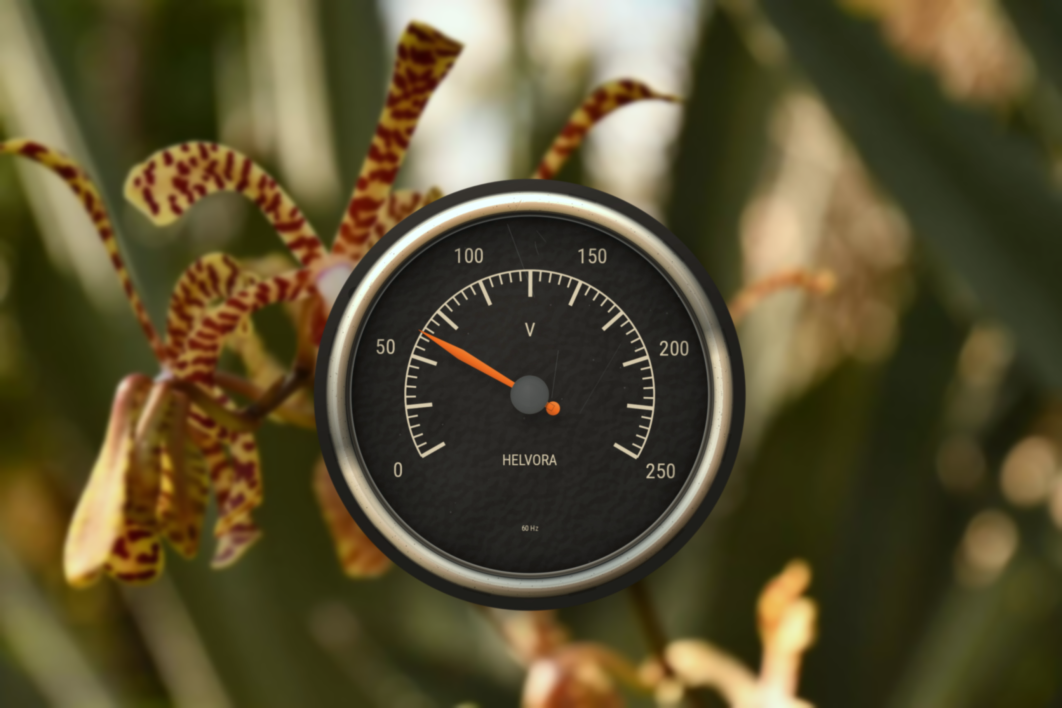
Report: 62.5 V
